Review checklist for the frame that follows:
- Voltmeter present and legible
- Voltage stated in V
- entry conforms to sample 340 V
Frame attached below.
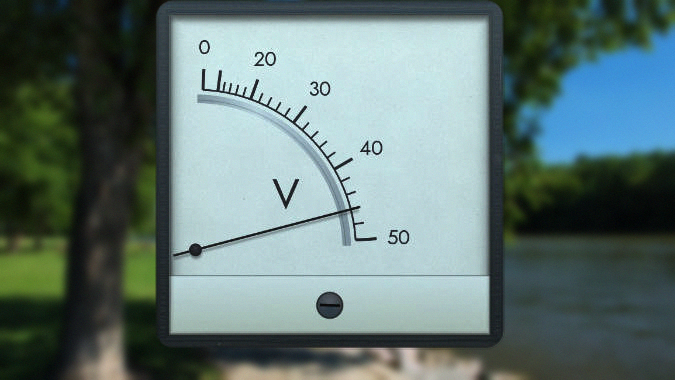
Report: 46 V
